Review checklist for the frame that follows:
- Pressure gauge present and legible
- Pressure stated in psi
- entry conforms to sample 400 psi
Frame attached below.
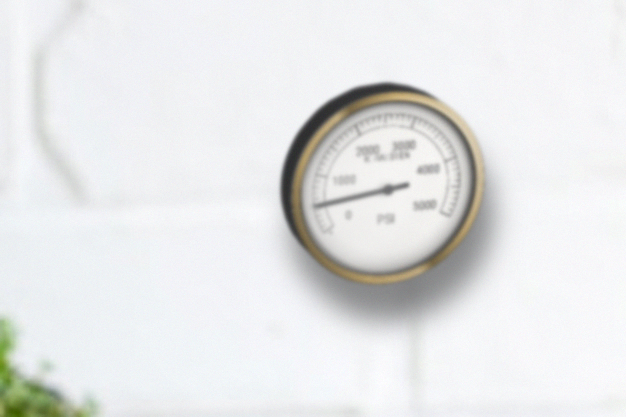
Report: 500 psi
